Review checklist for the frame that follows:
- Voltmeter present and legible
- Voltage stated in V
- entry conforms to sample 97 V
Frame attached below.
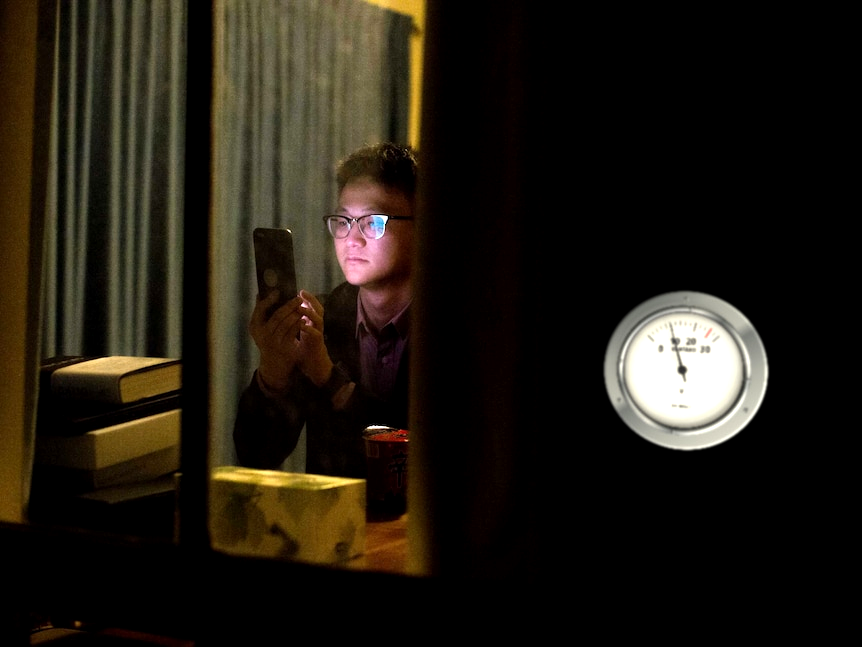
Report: 10 V
